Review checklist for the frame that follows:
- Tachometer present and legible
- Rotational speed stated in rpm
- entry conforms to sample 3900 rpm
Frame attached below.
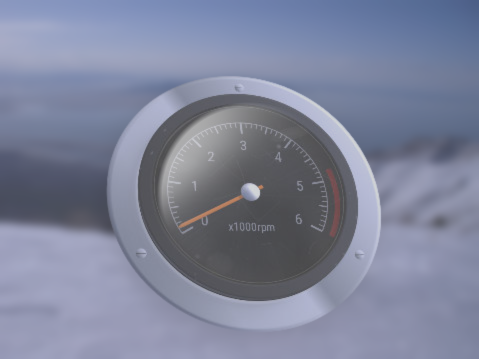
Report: 100 rpm
